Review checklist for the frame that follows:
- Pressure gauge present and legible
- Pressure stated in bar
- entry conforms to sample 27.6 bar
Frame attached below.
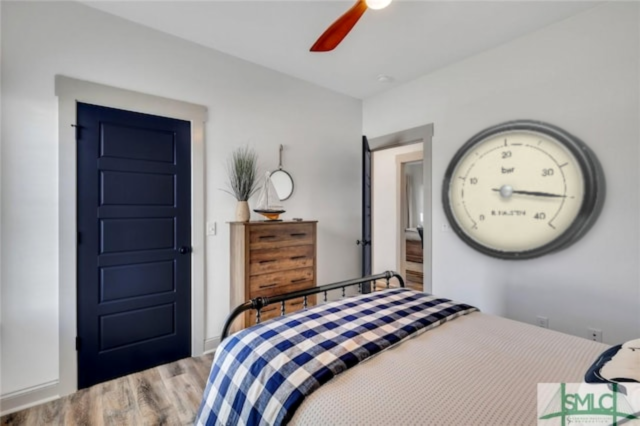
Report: 35 bar
